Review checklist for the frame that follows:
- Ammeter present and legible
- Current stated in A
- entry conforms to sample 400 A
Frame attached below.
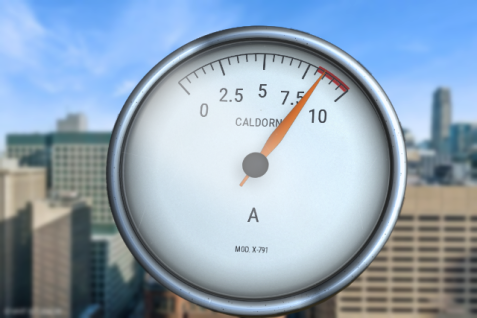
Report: 8.5 A
